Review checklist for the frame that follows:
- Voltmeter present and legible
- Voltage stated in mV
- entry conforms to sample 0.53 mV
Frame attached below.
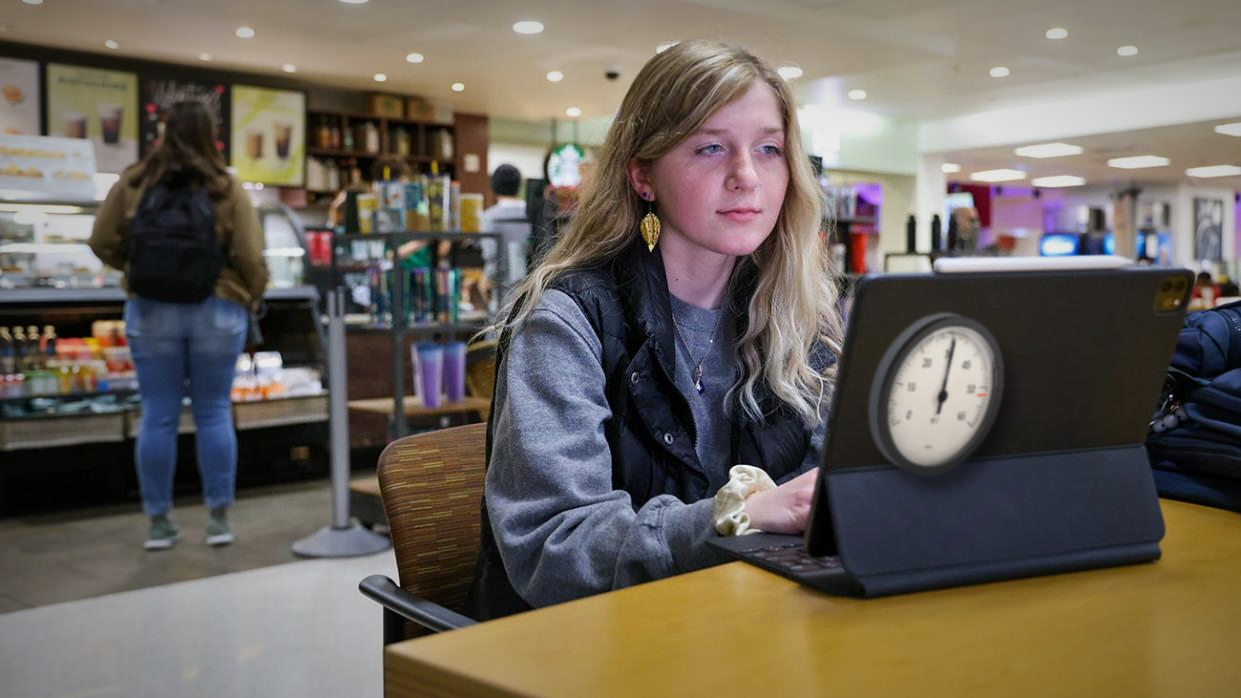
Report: 30 mV
